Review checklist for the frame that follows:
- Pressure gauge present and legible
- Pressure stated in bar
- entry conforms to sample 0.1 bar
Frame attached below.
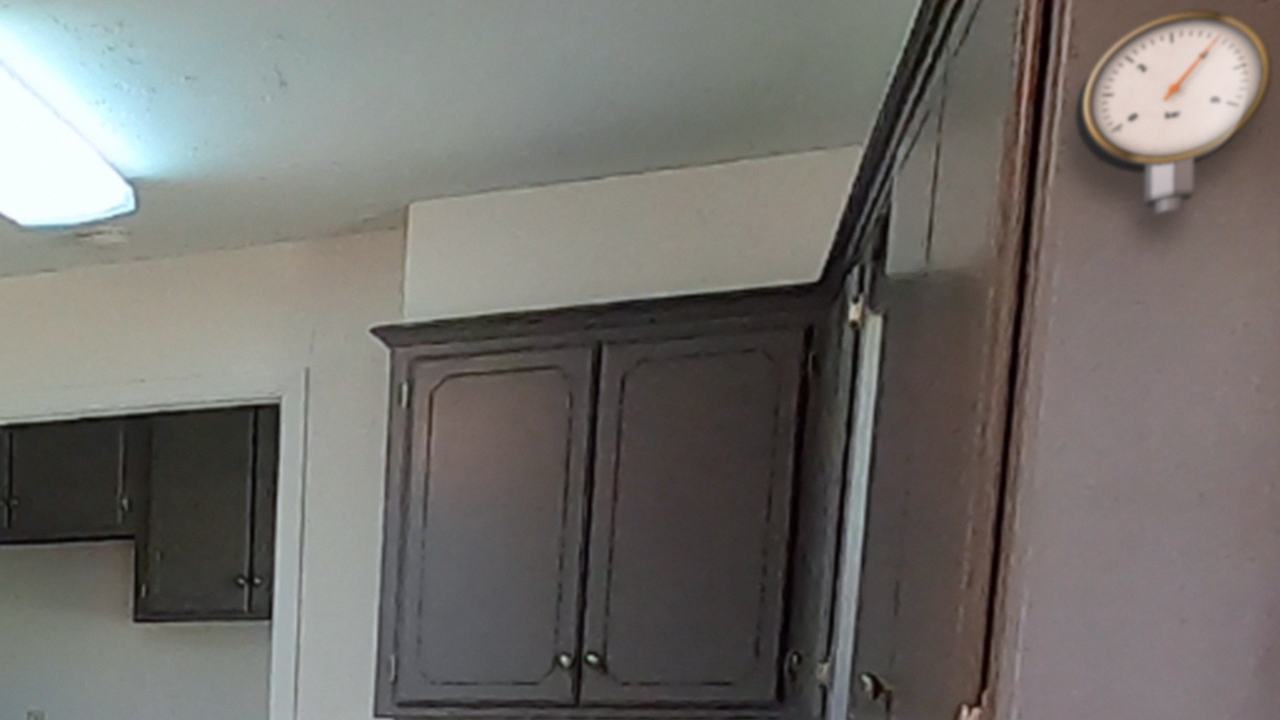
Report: 4 bar
